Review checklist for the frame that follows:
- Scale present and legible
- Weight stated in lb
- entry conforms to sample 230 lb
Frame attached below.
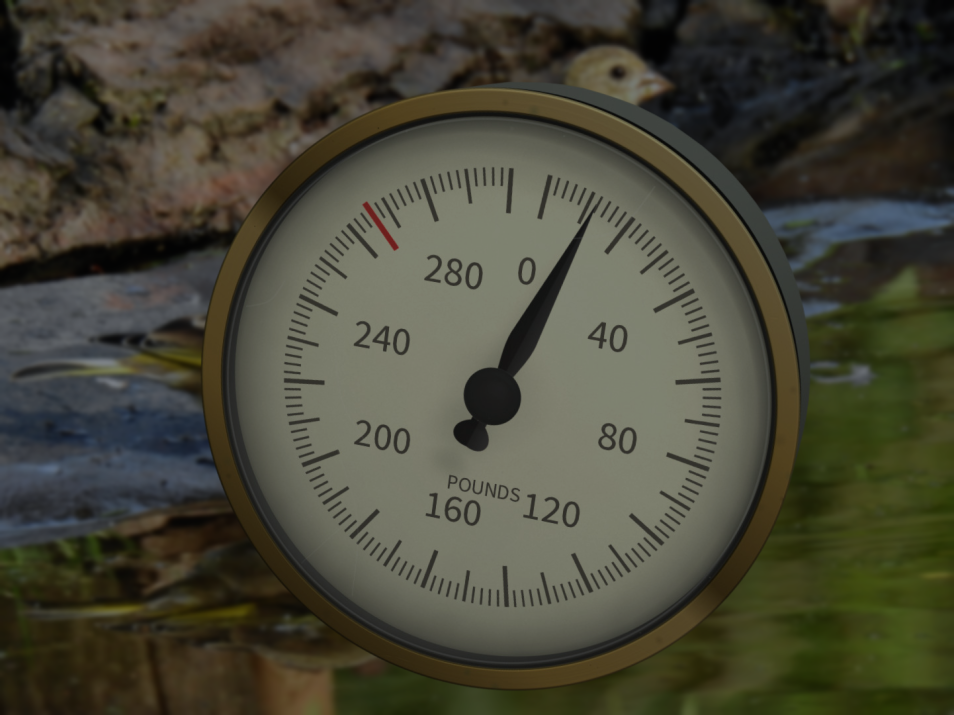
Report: 12 lb
